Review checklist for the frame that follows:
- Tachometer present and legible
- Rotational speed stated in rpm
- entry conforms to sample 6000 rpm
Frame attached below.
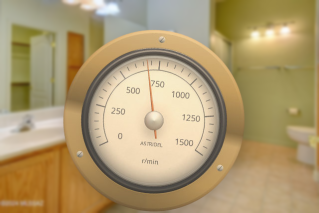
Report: 675 rpm
